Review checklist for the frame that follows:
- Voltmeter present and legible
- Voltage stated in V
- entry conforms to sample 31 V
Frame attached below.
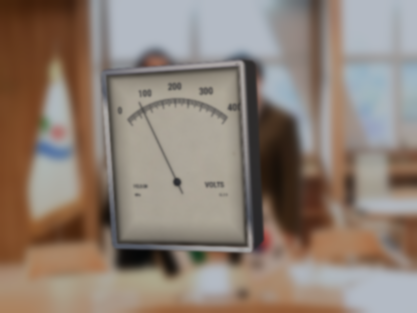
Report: 75 V
